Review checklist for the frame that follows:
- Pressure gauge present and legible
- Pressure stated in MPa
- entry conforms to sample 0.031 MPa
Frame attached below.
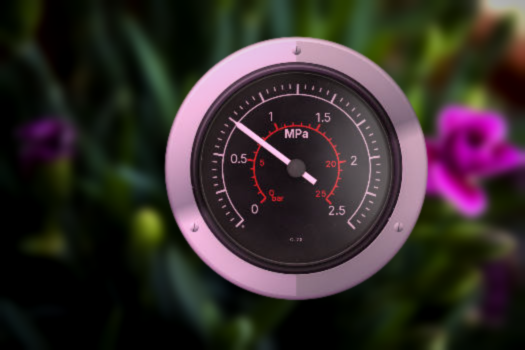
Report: 0.75 MPa
